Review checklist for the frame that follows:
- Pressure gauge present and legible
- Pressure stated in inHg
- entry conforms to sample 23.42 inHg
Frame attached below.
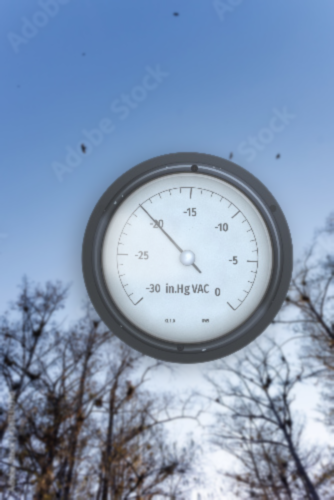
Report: -20 inHg
